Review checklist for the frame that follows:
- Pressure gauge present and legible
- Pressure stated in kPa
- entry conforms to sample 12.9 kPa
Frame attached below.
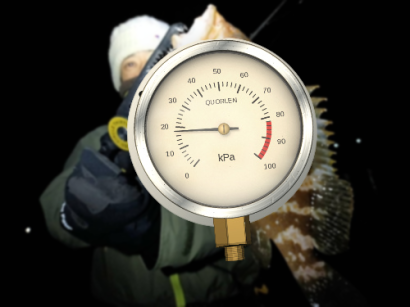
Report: 18 kPa
